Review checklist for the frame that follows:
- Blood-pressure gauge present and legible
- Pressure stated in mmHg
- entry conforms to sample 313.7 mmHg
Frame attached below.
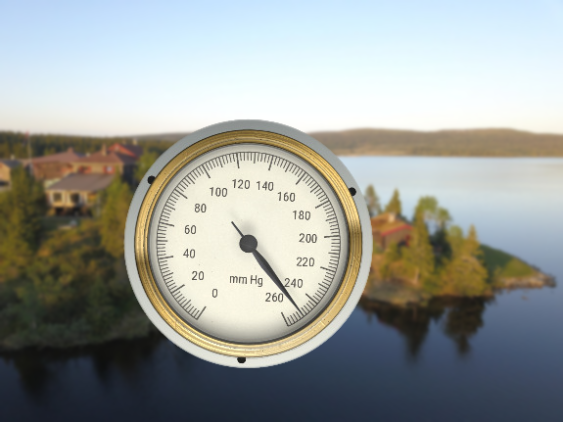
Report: 250 mmHg
